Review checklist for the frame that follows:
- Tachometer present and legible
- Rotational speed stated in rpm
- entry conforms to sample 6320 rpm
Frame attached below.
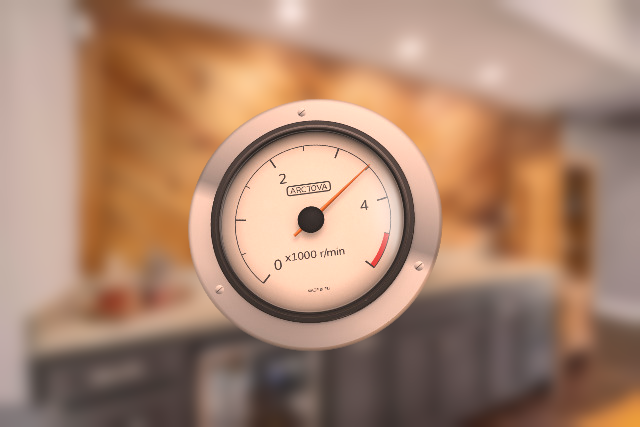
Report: 3500 rpm
